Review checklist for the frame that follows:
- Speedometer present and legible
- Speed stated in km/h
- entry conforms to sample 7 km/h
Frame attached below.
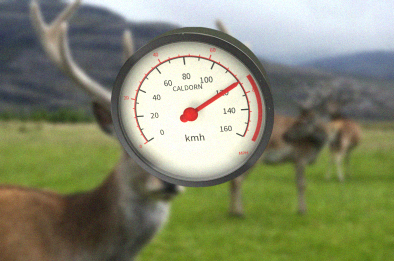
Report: 120 km/h
